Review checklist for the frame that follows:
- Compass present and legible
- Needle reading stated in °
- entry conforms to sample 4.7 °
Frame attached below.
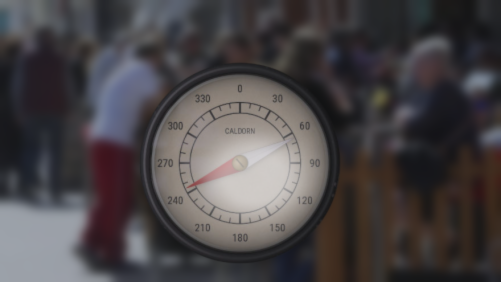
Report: 245 °
